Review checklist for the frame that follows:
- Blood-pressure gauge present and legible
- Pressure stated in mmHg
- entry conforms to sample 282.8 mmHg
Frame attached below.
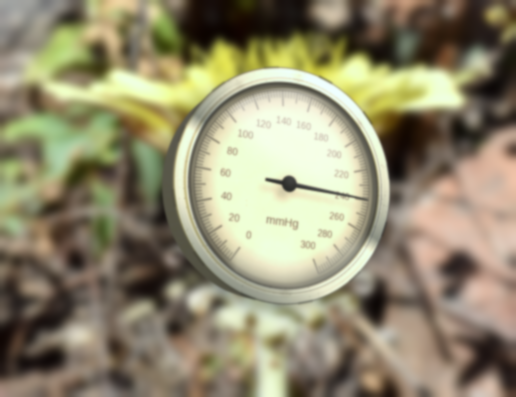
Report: 240 mmHg
